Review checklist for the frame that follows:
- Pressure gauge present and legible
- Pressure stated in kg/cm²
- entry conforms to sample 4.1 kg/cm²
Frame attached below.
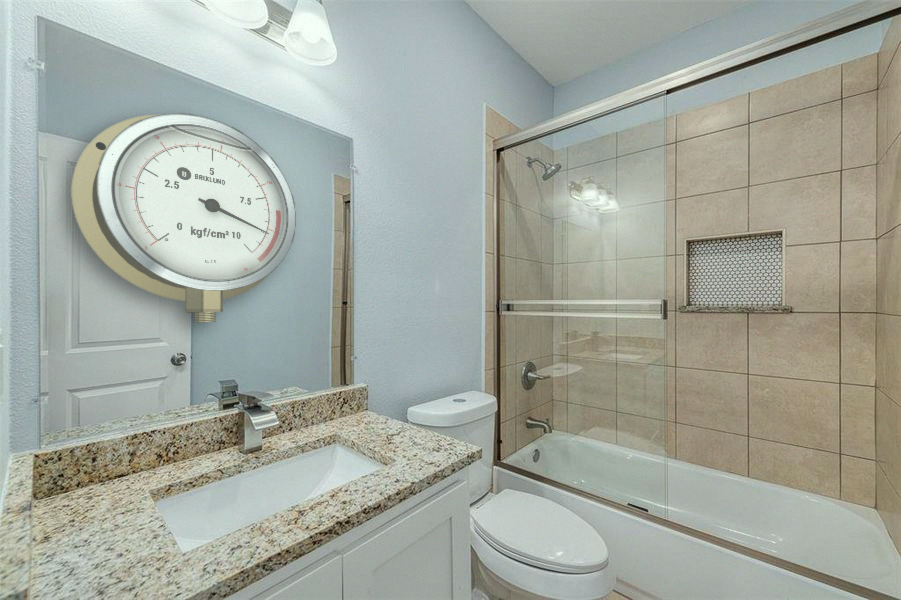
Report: 9 kg/cm²
